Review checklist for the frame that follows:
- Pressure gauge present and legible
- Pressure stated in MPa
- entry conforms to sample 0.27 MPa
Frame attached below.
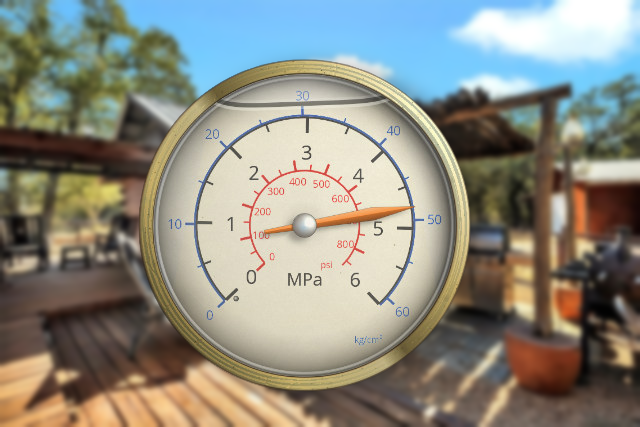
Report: 4.75 MPa
